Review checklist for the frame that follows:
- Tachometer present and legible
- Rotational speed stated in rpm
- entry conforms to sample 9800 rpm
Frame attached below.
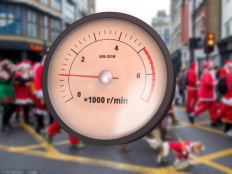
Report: 1000 rpm
